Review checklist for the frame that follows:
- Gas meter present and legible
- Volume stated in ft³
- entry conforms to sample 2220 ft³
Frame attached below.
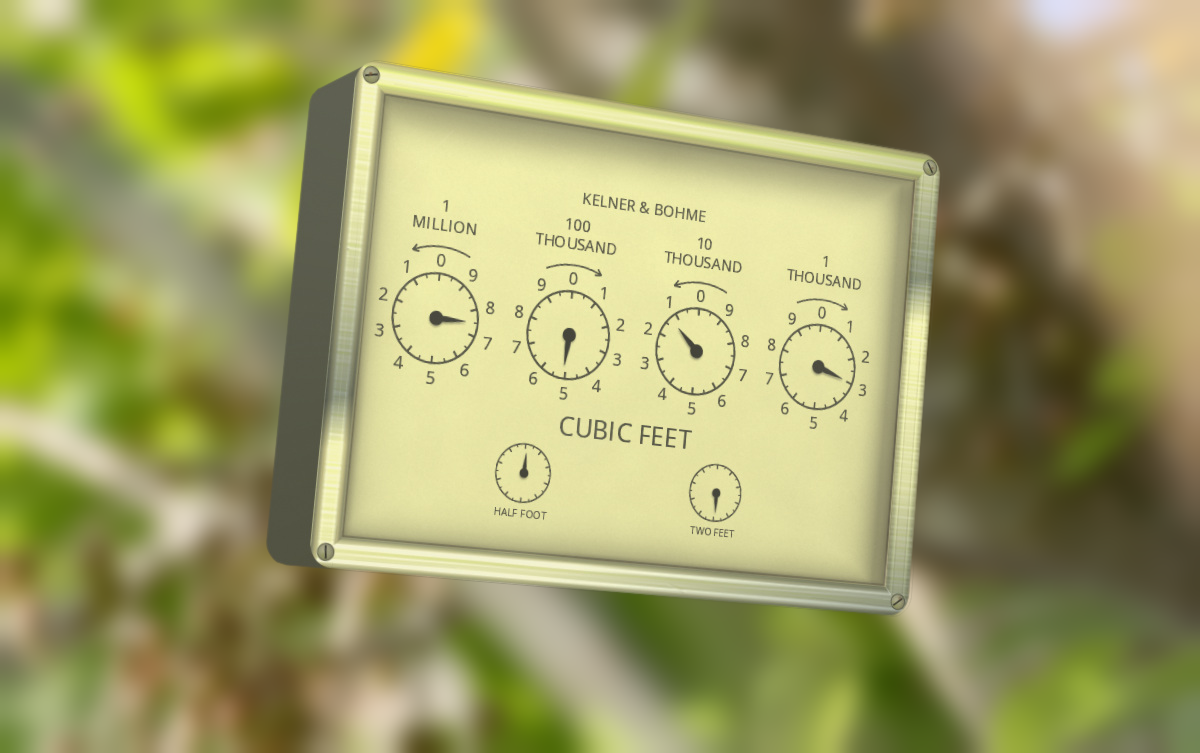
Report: 751300 ft³
